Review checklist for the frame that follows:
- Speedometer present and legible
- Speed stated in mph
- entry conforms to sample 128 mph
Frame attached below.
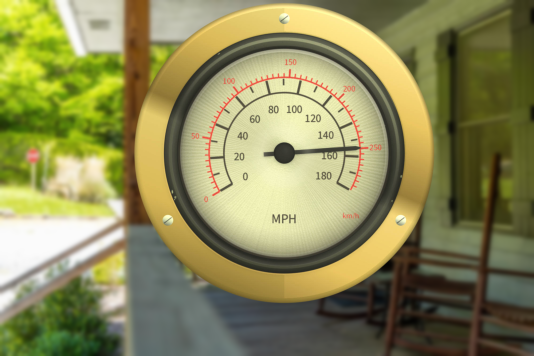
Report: 155 mph
